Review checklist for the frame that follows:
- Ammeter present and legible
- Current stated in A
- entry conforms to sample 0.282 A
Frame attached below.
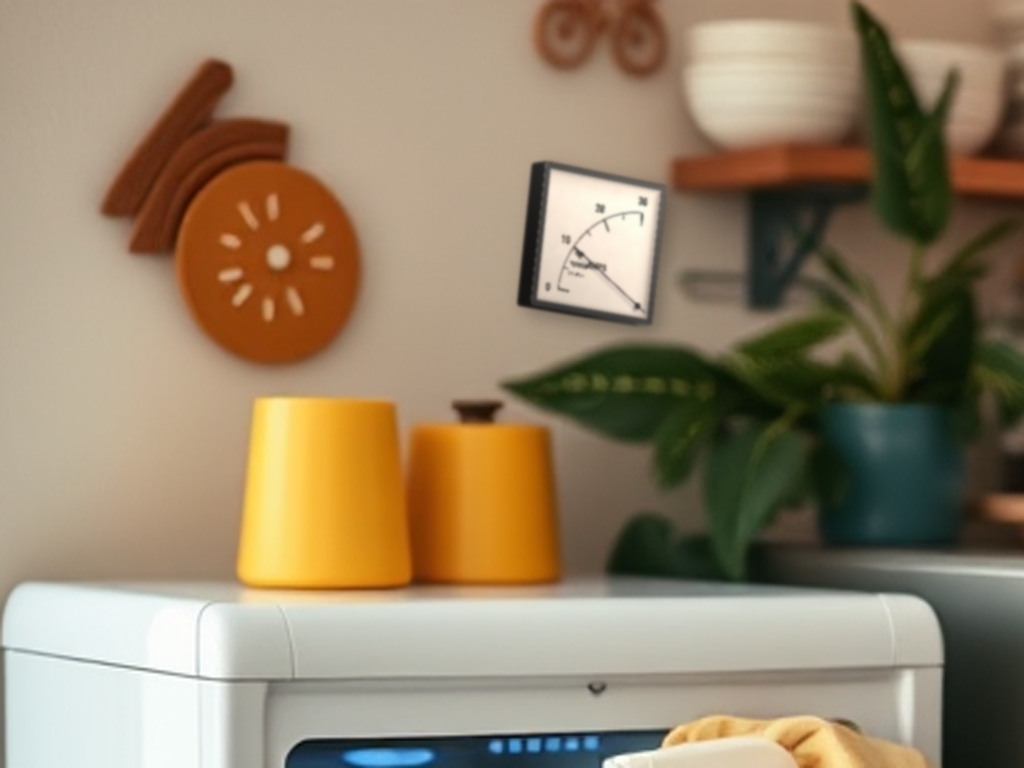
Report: 10 A
